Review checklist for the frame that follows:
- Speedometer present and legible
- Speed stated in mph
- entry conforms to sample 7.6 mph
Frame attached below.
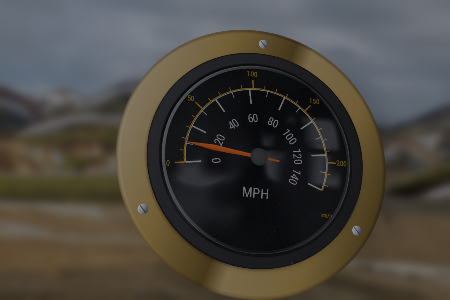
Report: 10 mph
